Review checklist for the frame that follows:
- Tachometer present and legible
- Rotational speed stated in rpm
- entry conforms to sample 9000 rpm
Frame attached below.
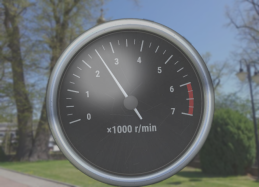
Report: 2500 rpm
